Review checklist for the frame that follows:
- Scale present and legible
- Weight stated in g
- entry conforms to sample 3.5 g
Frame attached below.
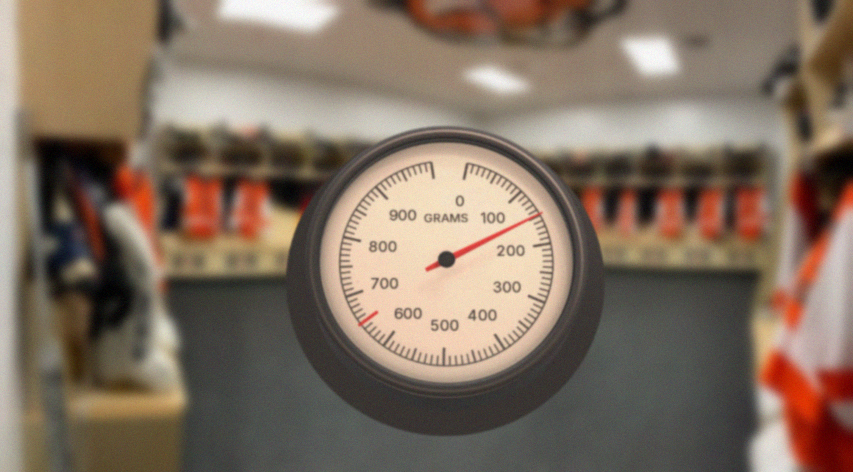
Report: 150 g
